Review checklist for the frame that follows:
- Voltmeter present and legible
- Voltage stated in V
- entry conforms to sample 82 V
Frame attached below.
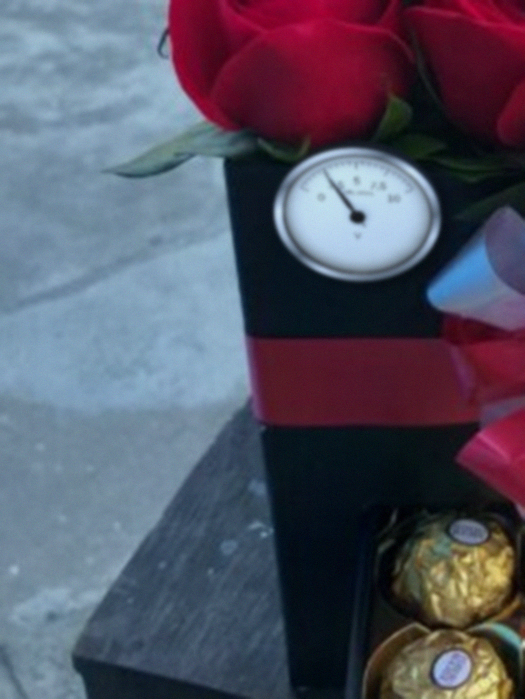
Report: 2.5 V
